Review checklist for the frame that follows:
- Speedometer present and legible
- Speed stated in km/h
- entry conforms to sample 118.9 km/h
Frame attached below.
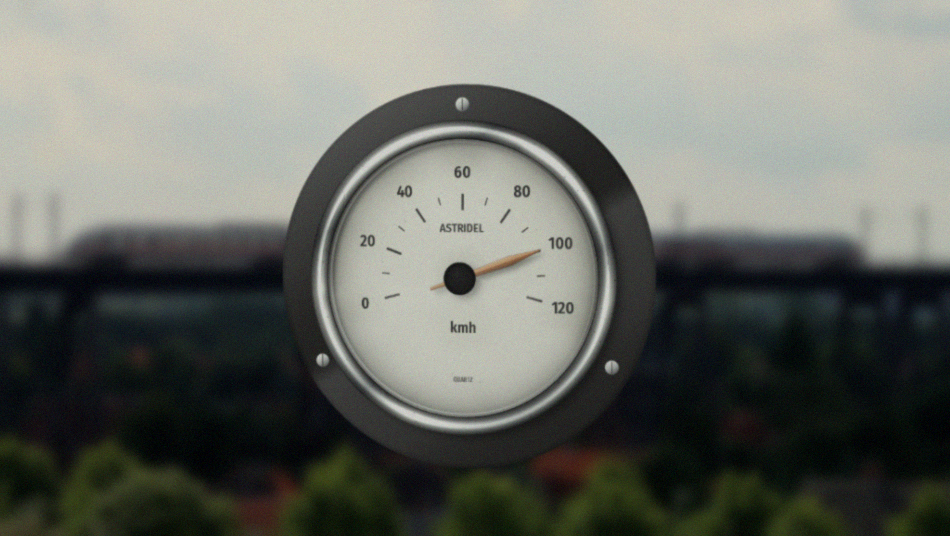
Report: 100 km/h
